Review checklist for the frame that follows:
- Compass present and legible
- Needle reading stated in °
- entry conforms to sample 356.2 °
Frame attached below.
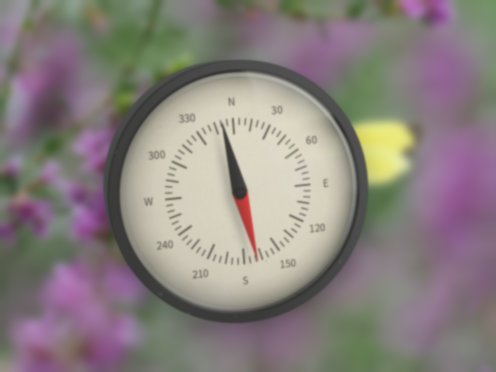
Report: 170 °
